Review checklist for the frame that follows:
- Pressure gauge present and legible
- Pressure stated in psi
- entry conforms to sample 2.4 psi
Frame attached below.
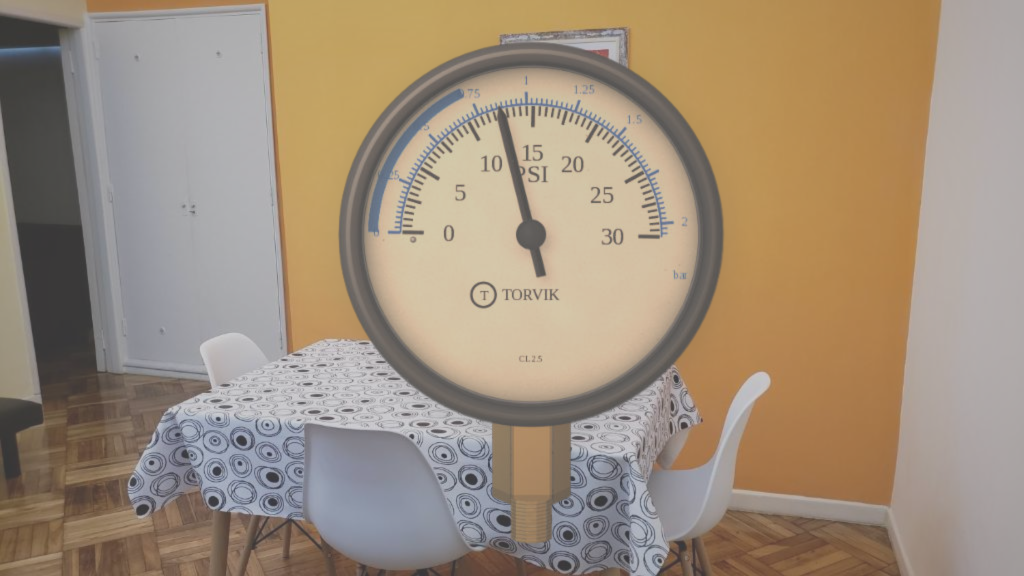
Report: 12.5 psi
